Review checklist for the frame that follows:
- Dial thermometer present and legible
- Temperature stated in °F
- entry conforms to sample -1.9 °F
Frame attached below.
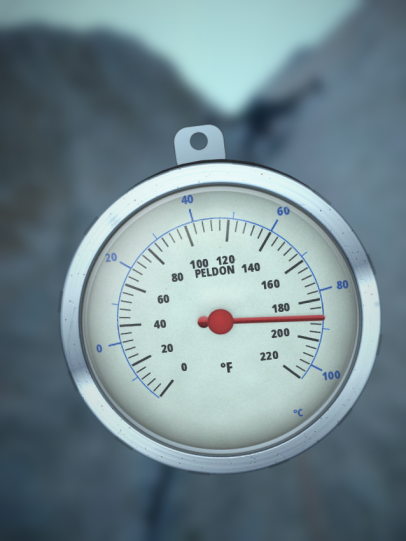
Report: 188 °F
